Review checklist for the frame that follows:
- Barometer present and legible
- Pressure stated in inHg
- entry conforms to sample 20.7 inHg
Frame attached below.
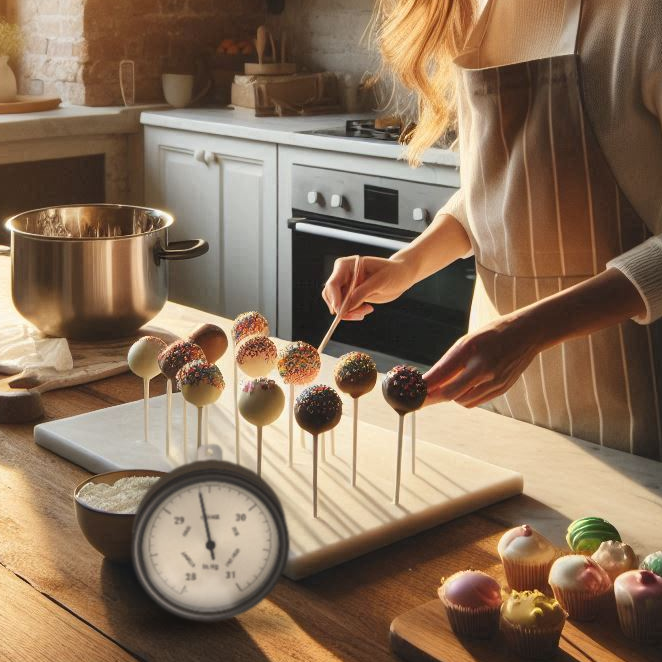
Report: 29.4 inHg
